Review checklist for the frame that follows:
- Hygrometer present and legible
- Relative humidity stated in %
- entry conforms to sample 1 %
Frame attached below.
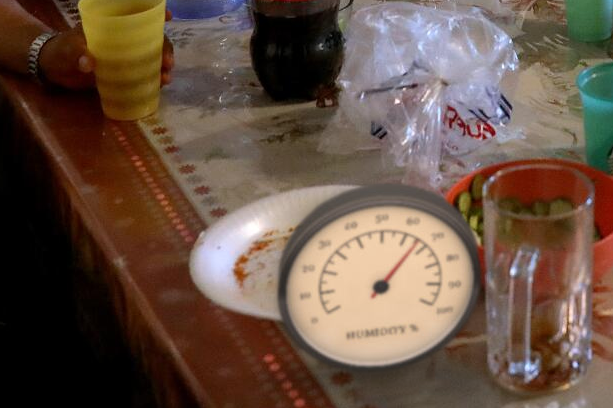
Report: 65 %
